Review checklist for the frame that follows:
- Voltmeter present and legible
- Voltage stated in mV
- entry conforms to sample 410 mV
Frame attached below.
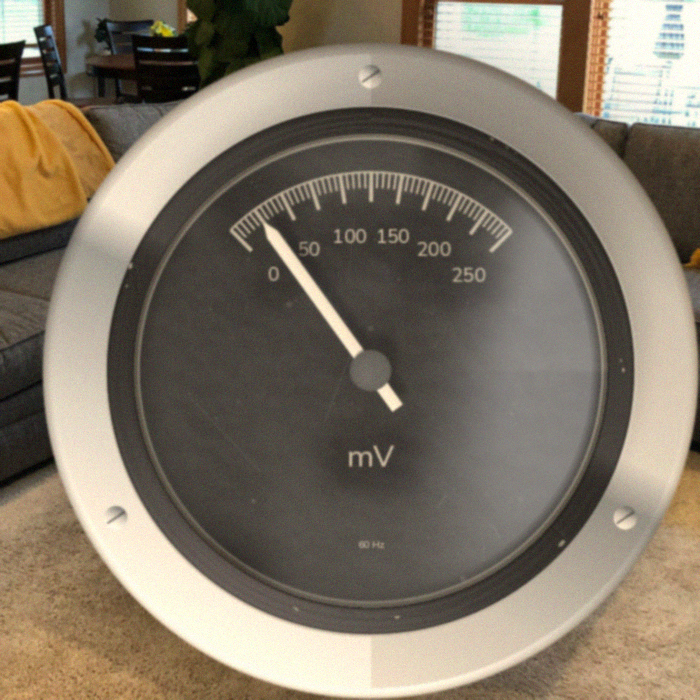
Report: 25 mV
